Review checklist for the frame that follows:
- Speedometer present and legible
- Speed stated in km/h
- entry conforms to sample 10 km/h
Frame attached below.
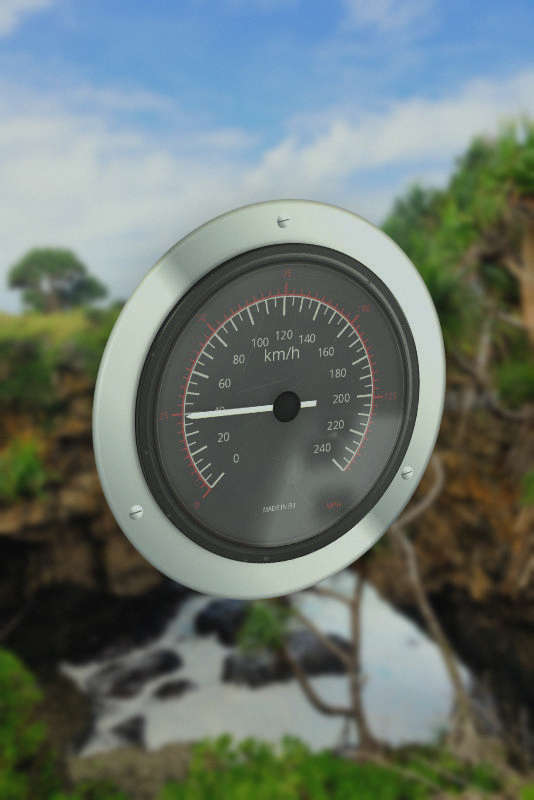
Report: 40 km/h
